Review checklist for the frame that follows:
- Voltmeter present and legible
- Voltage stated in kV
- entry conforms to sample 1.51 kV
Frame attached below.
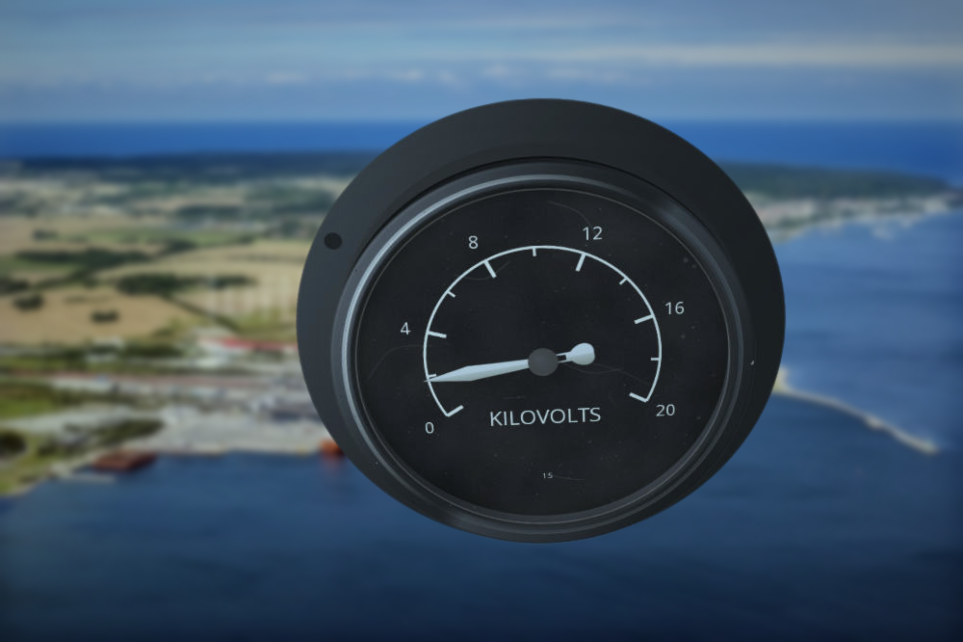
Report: 2 kV
